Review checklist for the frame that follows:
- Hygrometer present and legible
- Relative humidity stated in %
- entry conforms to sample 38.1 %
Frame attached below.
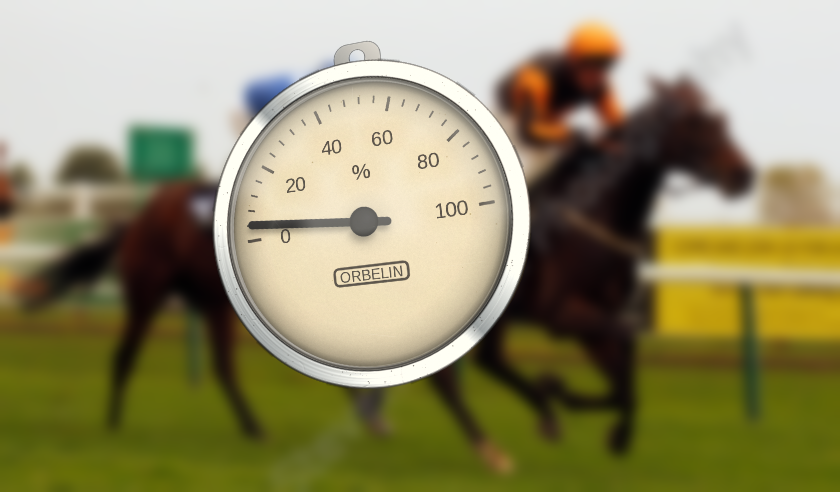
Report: 4 %
